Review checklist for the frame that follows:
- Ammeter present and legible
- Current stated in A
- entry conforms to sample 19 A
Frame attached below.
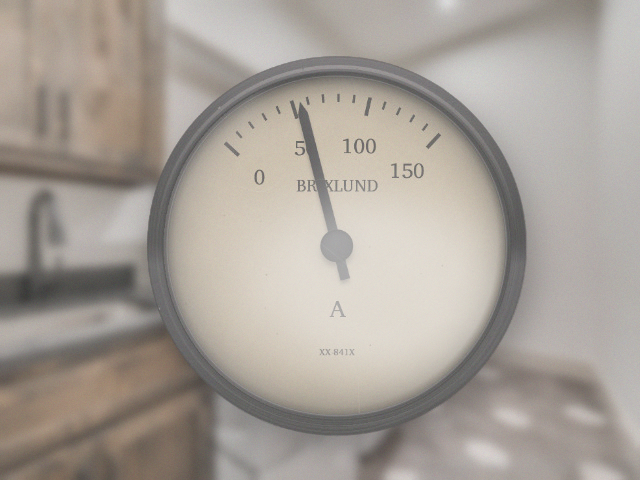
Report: 55 A
